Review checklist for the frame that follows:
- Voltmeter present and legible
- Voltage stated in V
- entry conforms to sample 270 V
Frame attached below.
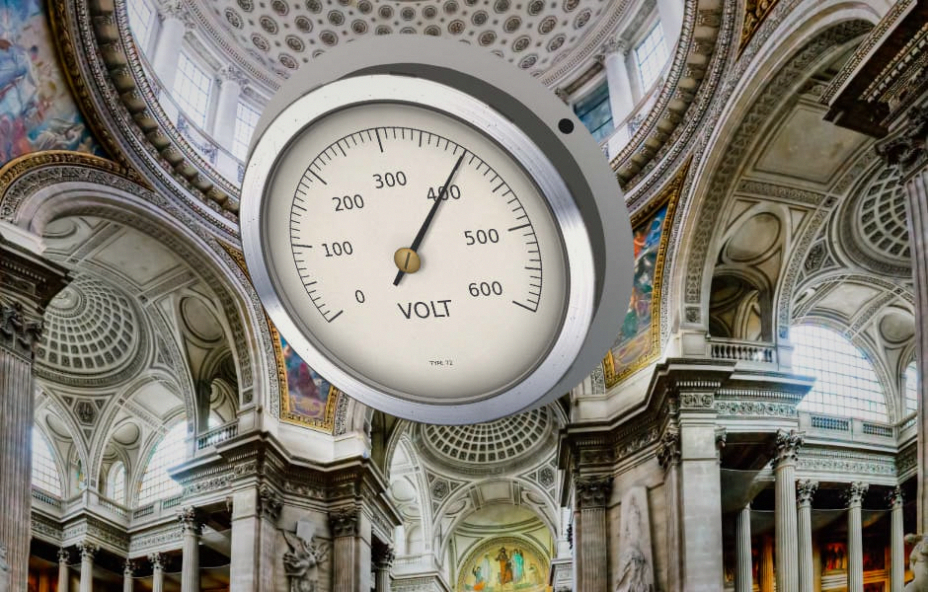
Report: 400 V
